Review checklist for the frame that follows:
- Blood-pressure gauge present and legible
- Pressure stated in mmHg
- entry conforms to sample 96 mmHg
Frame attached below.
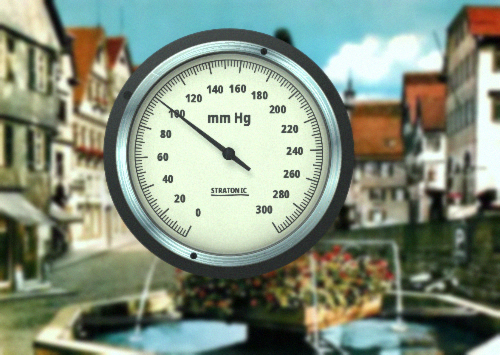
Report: 100 mmHg
